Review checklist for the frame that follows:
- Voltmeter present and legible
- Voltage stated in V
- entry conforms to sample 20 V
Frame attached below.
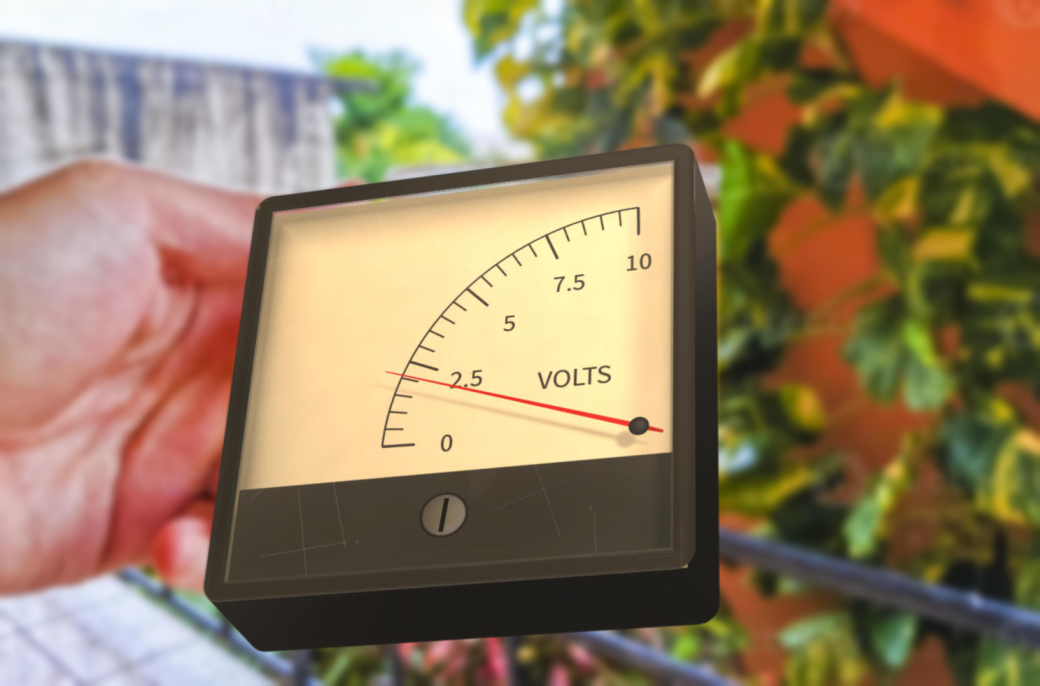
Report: 2 V
